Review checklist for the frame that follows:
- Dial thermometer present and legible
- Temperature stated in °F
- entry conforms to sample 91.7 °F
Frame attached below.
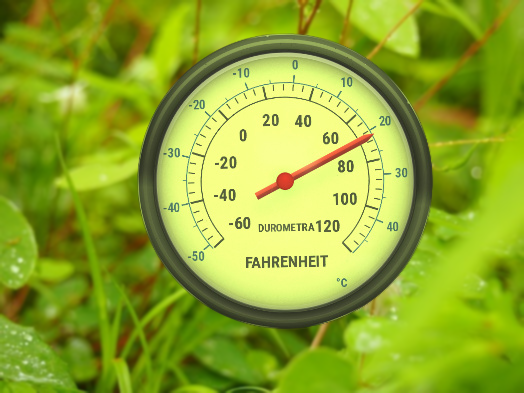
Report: 70 °F
